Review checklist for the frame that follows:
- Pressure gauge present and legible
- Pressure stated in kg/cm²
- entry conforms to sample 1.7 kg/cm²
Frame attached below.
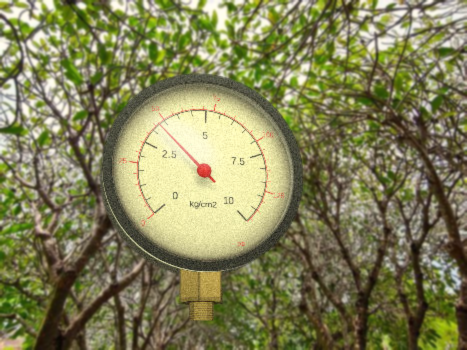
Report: 3.25 kg/cm²
